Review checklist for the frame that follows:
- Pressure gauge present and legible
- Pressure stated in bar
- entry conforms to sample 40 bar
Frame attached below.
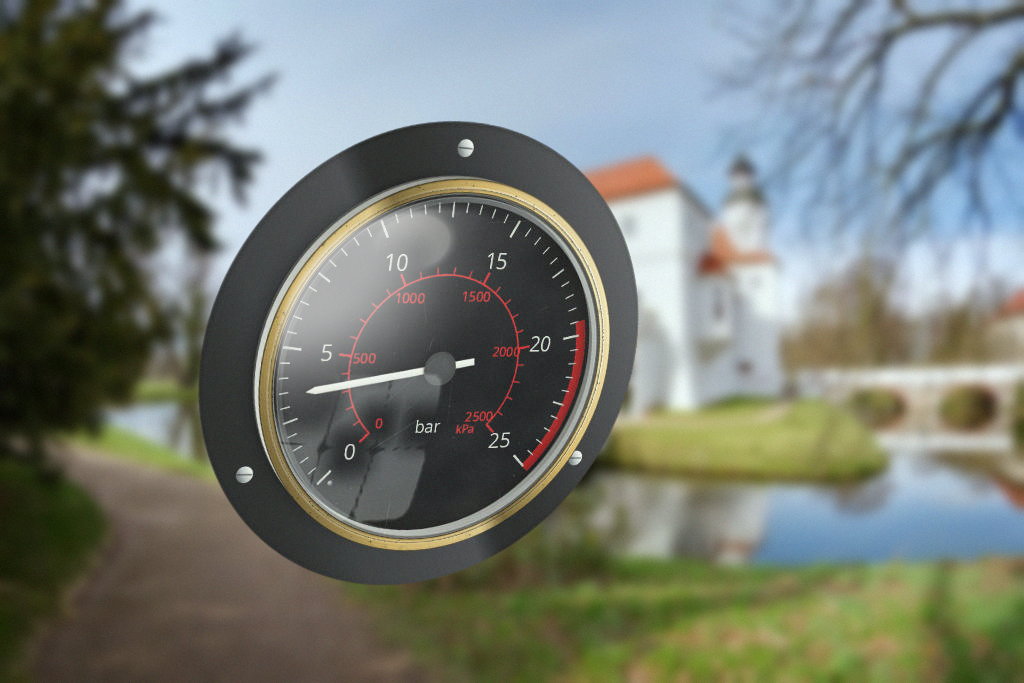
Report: 3.5 bar
